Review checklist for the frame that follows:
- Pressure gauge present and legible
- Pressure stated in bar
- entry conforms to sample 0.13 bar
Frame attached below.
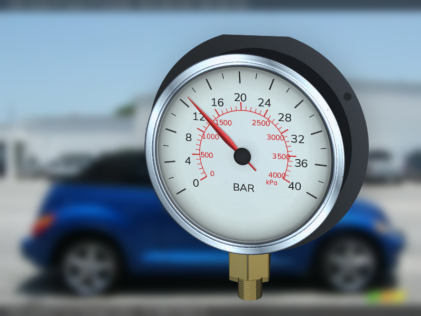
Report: 13 bar
